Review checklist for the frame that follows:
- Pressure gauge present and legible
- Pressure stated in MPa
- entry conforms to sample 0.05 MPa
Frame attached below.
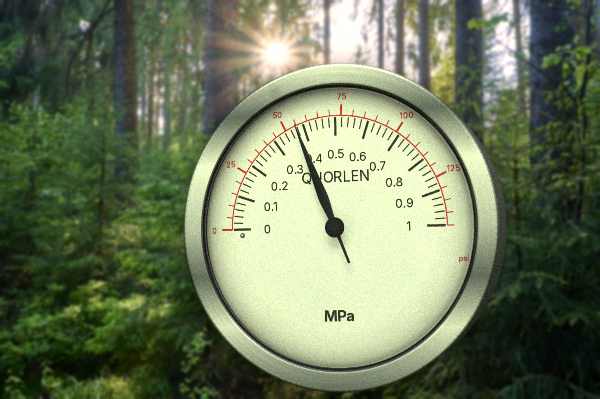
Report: 0.38 MPa
